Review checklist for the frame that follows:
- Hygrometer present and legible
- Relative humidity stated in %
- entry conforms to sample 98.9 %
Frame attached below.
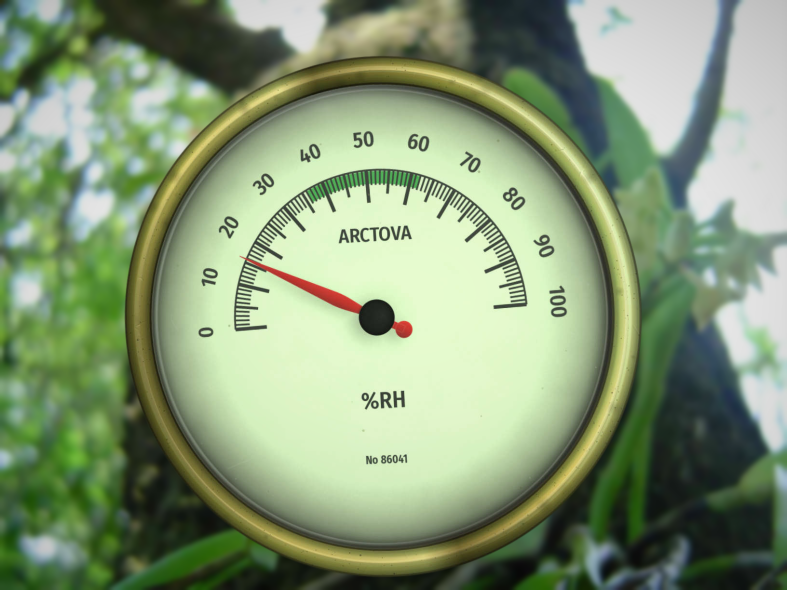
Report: 16 %
